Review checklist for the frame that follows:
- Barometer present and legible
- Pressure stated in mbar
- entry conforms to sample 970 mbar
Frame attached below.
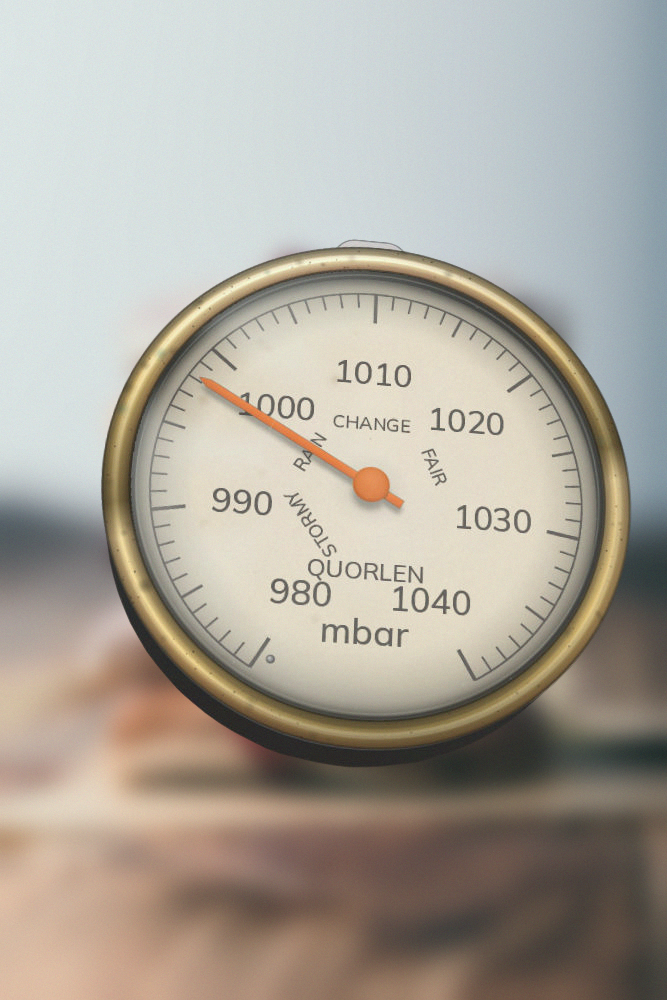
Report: 998 mbar
